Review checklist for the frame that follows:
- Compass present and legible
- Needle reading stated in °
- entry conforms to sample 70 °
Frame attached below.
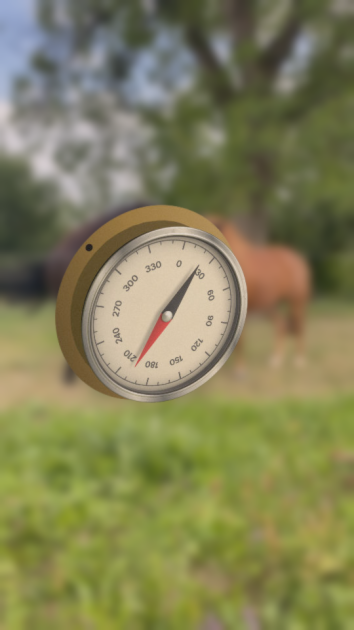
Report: 200 °
